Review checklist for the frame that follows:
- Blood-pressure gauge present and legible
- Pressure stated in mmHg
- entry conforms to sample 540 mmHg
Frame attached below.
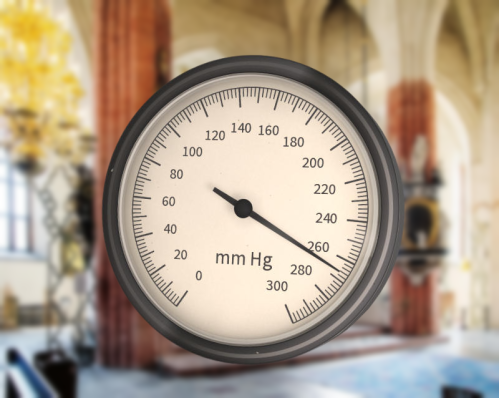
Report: 266 mmHg
